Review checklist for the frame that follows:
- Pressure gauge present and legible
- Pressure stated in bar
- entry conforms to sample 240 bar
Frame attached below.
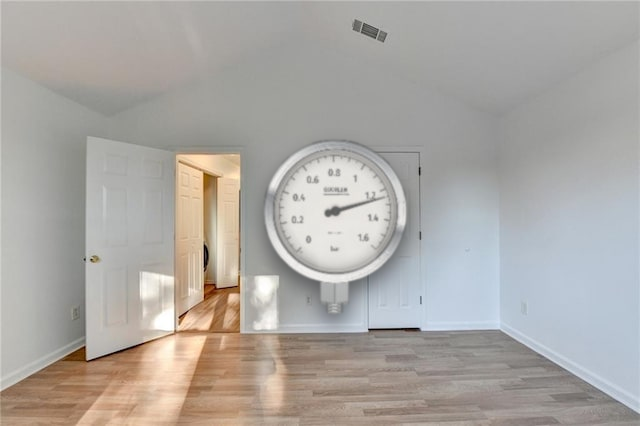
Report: 1.25 bar
